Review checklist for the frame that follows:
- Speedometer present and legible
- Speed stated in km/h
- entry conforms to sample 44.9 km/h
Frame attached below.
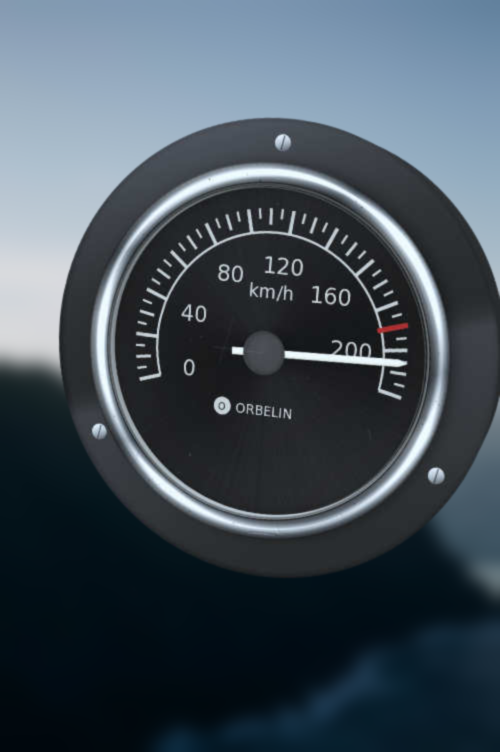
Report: 205 km/h
